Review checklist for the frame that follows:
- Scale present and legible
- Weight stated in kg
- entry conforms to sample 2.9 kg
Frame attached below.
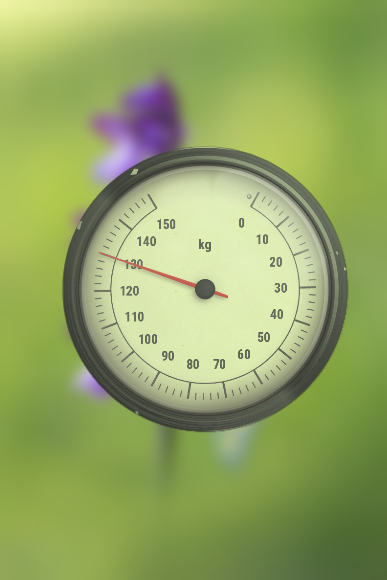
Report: 130 kg
